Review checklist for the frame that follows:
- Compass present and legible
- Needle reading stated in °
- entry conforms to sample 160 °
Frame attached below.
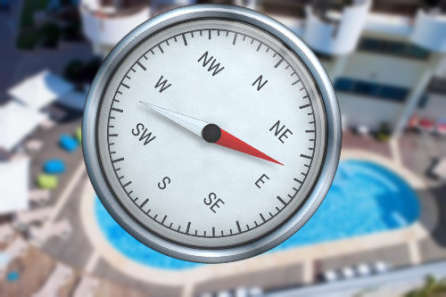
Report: 70 °
